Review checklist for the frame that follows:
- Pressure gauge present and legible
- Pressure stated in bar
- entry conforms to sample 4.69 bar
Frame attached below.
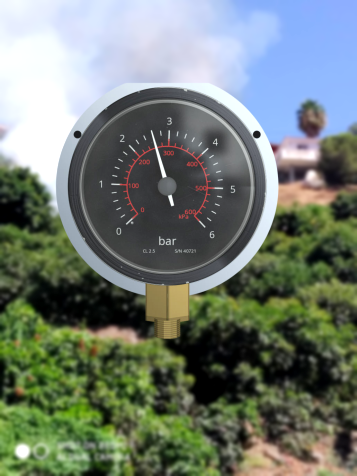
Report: 2.6 bar
